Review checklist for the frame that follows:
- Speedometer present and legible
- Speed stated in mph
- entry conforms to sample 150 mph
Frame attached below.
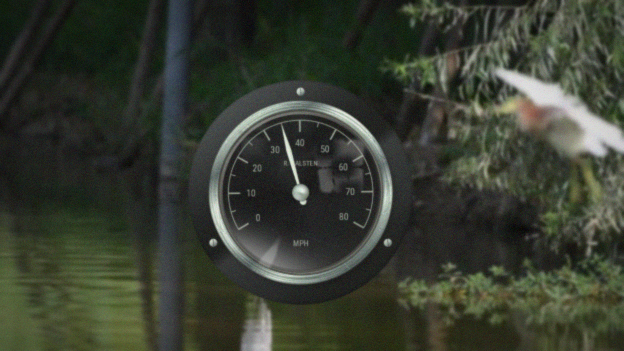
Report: 35 mph
